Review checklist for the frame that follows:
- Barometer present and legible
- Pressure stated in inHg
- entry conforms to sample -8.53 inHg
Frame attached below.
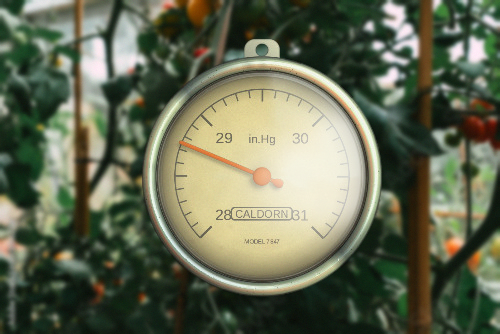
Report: 28.75 inHg
